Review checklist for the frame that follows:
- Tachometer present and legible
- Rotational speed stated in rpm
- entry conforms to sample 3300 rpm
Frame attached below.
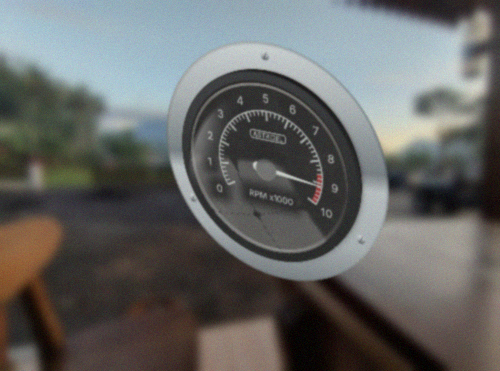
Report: 9000 rpm
